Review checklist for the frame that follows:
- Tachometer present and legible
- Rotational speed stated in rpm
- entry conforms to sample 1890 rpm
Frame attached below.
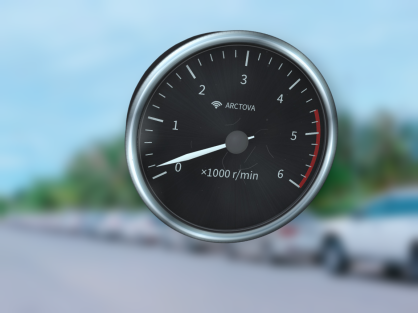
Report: 200 rpm
